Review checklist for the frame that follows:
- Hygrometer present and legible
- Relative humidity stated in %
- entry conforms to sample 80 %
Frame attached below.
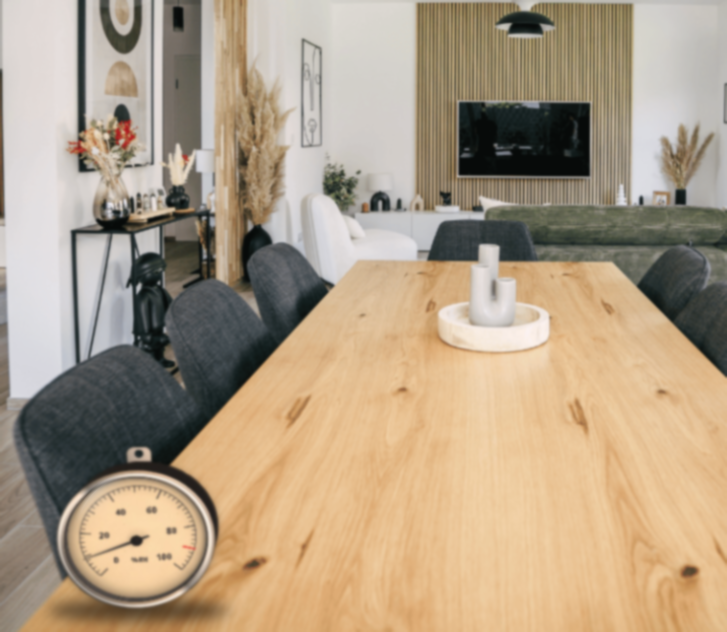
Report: 10 %
